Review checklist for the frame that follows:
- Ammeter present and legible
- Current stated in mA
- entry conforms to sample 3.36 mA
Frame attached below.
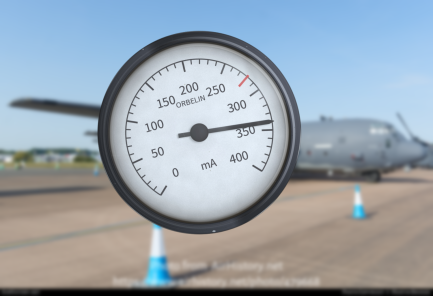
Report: 340 mA
